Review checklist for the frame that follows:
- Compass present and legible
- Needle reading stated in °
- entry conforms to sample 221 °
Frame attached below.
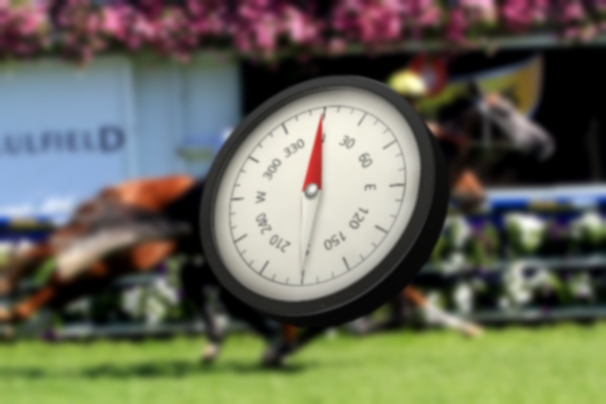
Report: 0 °
